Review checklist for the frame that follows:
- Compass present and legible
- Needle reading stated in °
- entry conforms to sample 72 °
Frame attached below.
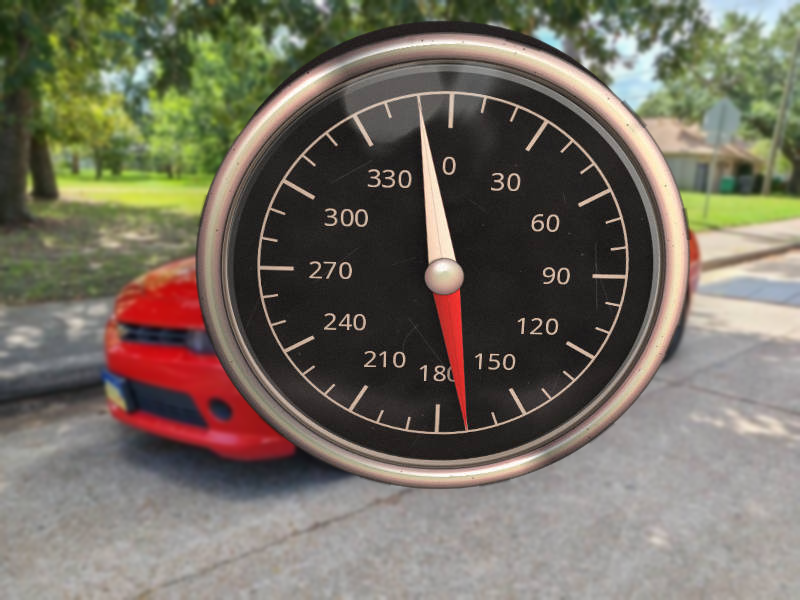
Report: 170 °
